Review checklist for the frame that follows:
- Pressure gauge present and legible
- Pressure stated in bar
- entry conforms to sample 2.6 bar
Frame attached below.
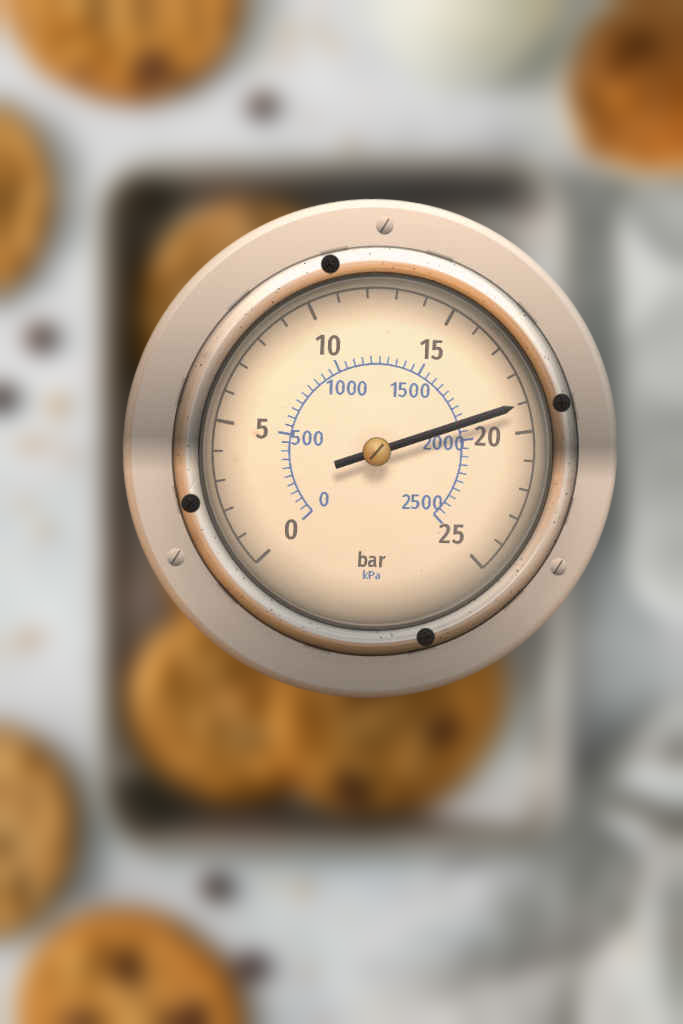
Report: 19 bar
